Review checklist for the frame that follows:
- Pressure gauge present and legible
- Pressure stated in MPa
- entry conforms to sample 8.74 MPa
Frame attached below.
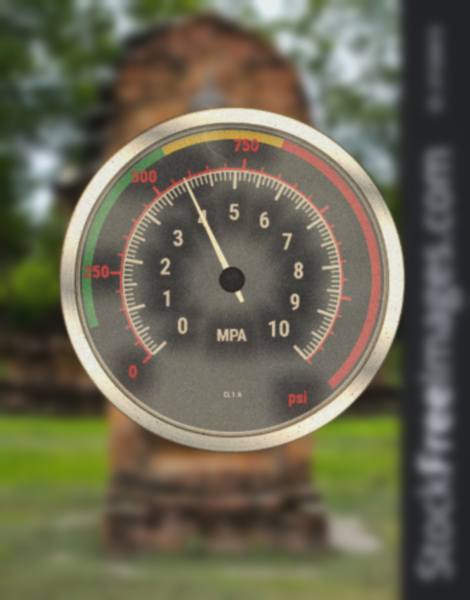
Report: 4 MPa
